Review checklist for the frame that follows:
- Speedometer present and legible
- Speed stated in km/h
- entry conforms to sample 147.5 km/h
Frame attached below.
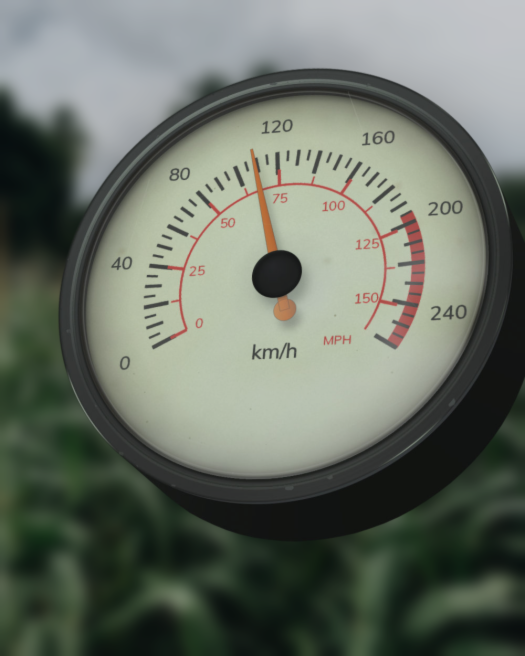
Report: 110 km/h
